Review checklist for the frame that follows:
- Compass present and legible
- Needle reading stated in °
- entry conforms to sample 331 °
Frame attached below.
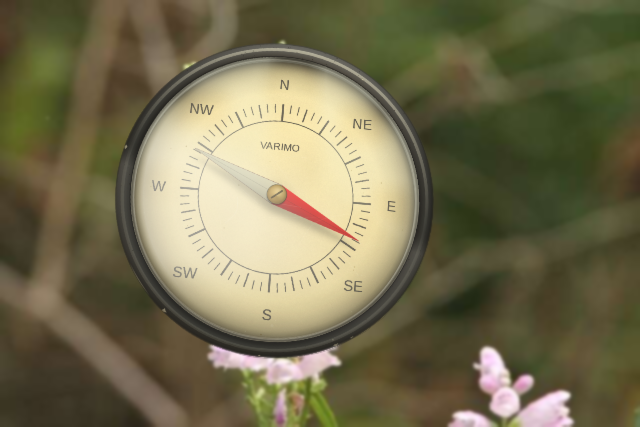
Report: 115 °
